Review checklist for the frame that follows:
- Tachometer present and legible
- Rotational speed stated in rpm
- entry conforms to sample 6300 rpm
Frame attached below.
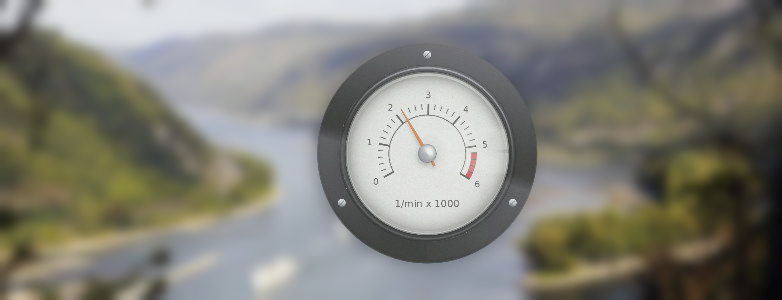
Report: 2200 rpm
